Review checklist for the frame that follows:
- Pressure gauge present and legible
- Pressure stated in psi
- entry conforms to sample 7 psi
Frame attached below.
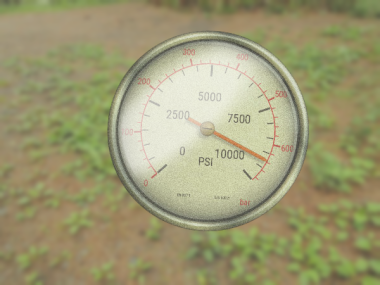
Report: 9250 psi
